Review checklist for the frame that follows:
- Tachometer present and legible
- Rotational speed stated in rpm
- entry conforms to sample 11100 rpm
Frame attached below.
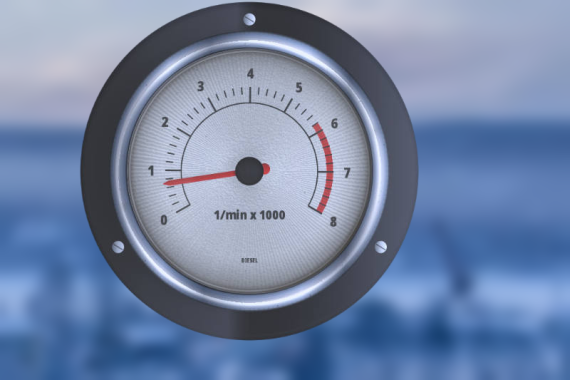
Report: 700 rpm
